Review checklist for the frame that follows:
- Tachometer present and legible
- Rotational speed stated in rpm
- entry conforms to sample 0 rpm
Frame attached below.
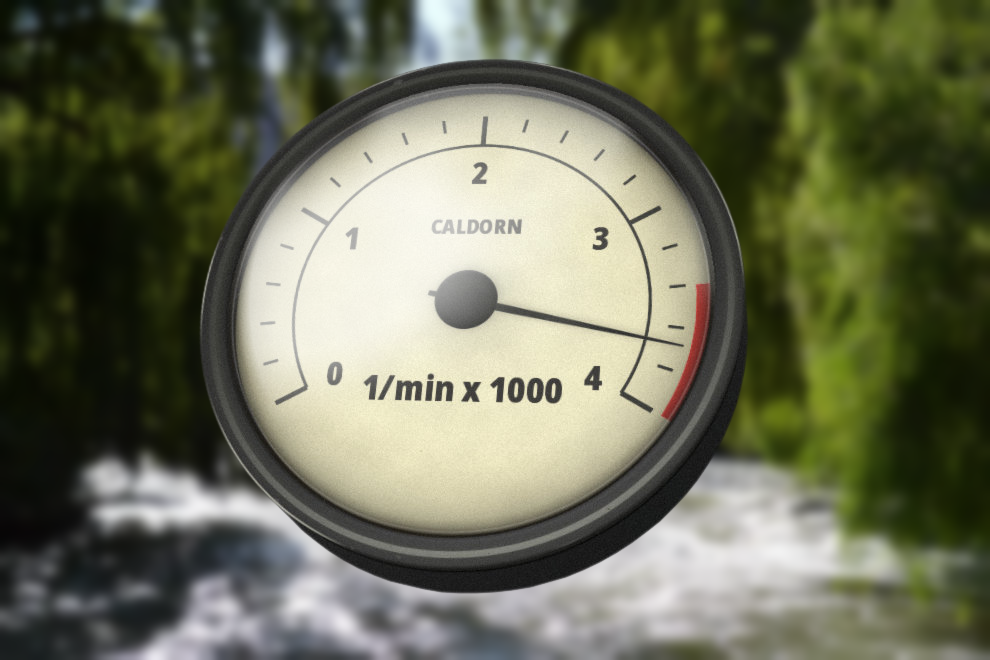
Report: 3700 rpm
